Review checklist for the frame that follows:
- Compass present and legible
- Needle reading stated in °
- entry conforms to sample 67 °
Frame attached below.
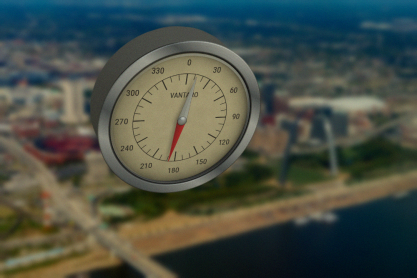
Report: 190 °
